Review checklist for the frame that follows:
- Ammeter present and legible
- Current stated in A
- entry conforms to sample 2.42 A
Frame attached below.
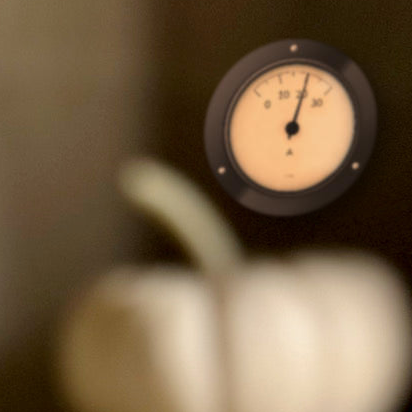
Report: 20 A
